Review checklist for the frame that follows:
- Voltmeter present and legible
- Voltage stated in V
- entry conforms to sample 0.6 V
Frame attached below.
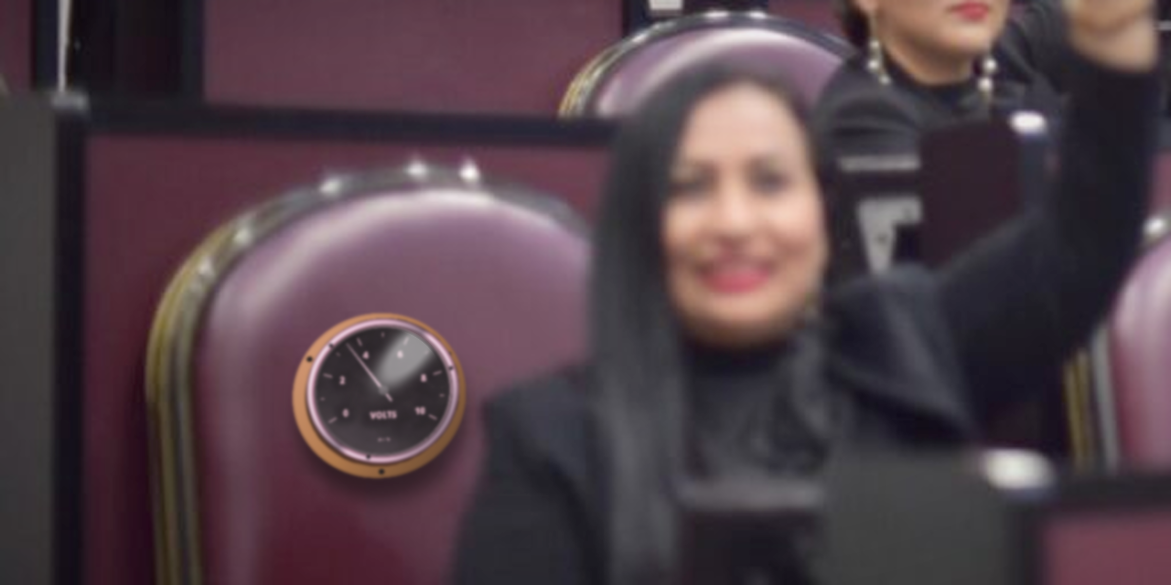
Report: 3.5 V
